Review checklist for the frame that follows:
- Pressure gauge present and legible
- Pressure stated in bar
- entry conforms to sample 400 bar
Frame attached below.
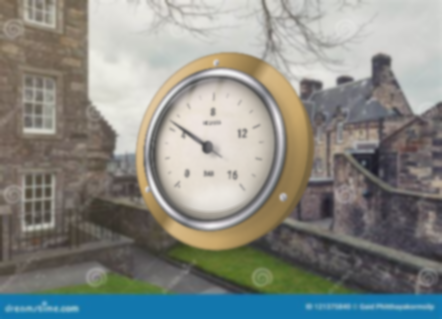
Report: 4.5 bar
